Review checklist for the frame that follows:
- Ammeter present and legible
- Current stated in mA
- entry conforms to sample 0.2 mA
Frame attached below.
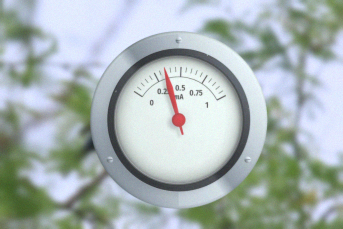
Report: 0.35 mA
